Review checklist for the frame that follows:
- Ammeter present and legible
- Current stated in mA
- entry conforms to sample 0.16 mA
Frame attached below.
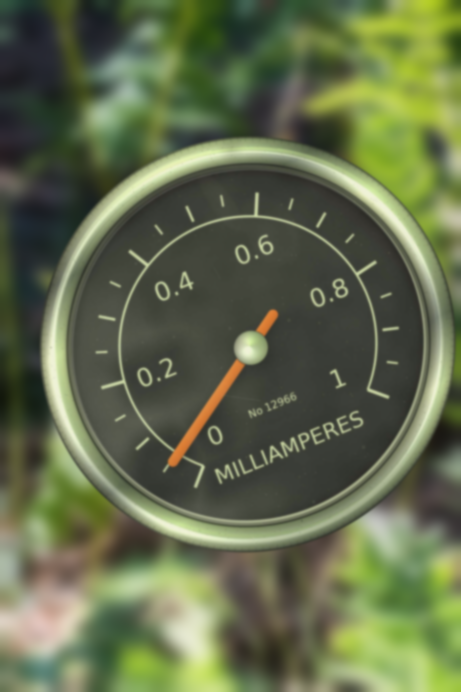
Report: 0.05 mA
